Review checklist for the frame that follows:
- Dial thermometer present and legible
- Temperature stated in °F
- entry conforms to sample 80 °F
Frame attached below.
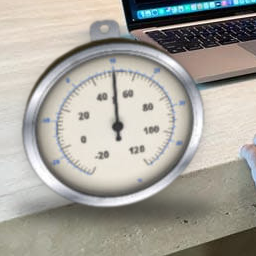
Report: 50 °F
